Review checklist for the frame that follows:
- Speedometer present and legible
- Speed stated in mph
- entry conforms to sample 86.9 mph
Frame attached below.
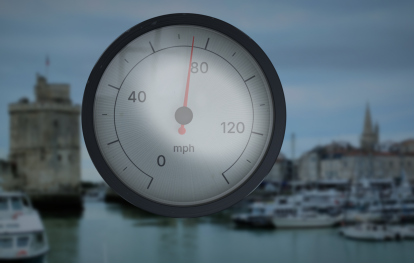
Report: 75 mph
